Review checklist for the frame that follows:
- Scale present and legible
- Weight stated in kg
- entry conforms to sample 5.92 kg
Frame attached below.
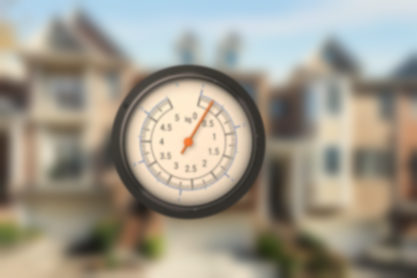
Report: 0.25 kg
